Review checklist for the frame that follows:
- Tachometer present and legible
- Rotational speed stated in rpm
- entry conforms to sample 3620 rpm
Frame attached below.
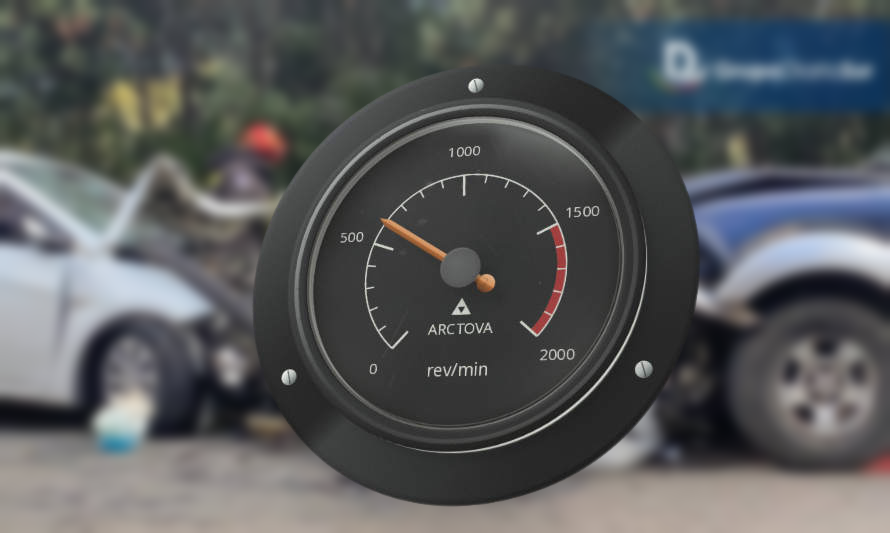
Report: 600 rpm
